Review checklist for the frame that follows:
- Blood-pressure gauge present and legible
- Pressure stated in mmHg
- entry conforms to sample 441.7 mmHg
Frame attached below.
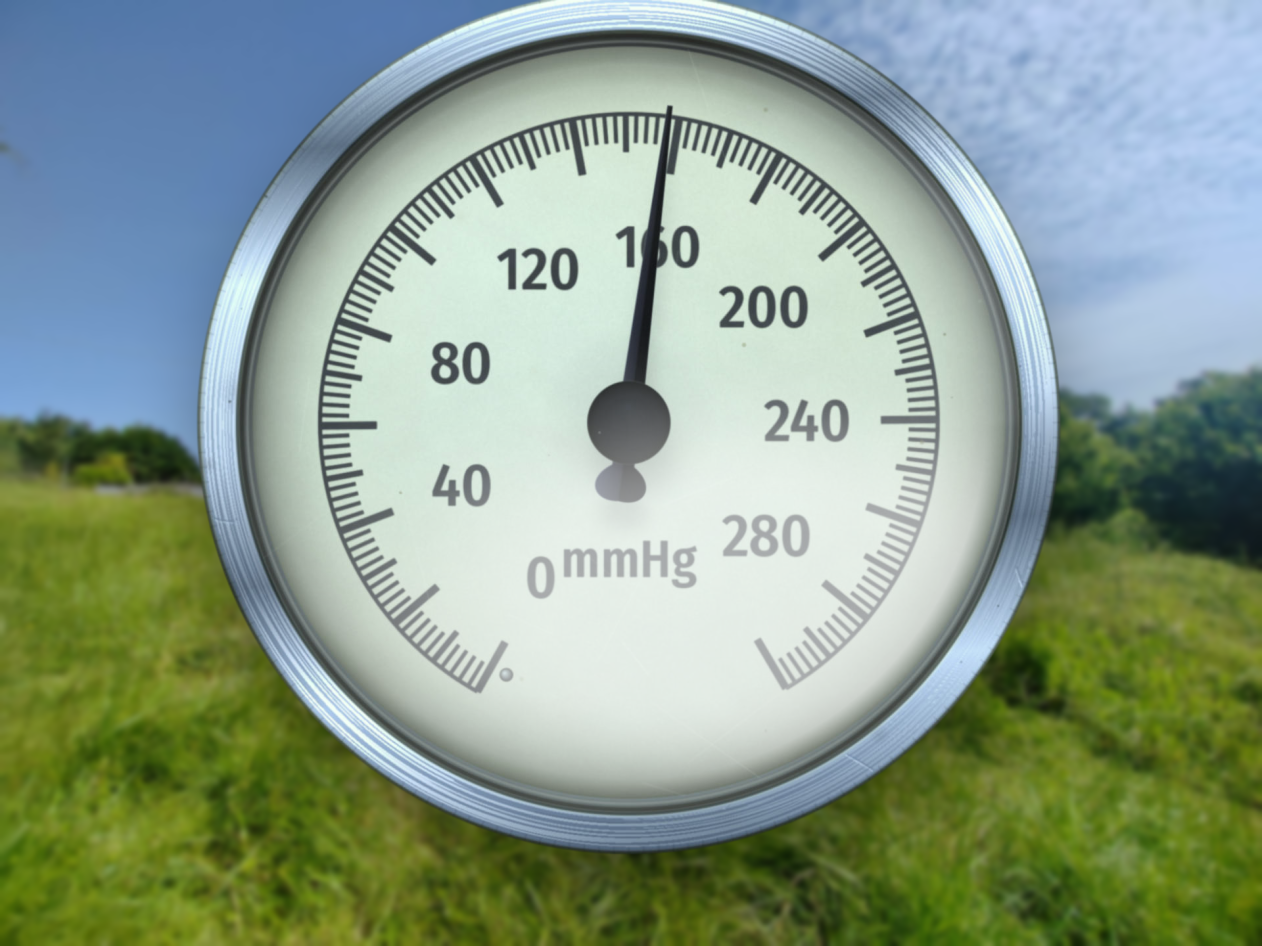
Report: 158 mmHg
